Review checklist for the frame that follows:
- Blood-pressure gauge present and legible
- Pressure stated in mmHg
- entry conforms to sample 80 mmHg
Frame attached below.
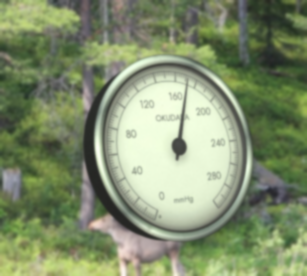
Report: 170 mmHg
